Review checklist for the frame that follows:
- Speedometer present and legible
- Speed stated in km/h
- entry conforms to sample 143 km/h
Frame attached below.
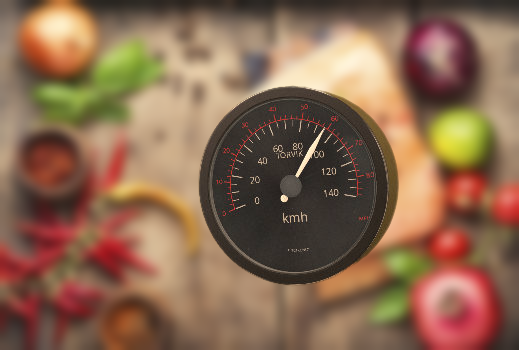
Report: 95 km/h
